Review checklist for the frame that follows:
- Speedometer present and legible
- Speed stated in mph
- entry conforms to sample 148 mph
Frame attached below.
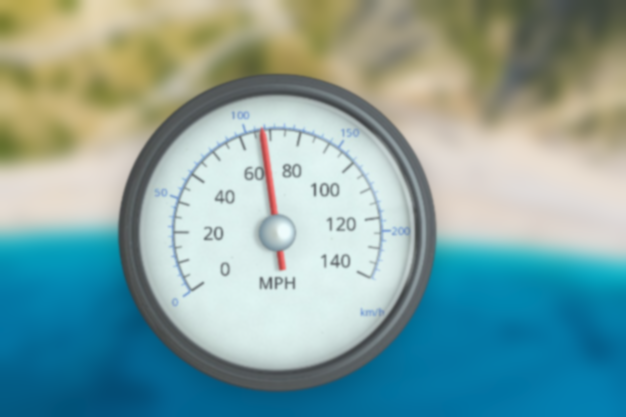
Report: 67.5 mph
